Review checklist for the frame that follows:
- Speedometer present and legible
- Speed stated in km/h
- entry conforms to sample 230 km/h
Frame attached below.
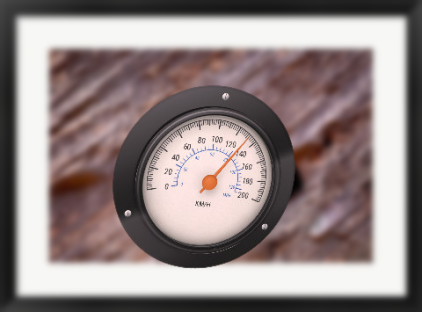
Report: 130 km/h
